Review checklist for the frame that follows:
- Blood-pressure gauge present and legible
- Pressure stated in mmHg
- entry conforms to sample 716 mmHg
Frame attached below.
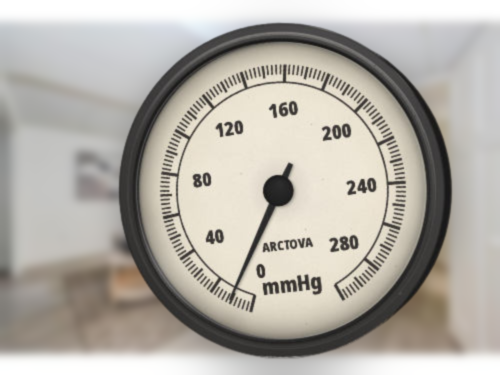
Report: 10 mmHg
